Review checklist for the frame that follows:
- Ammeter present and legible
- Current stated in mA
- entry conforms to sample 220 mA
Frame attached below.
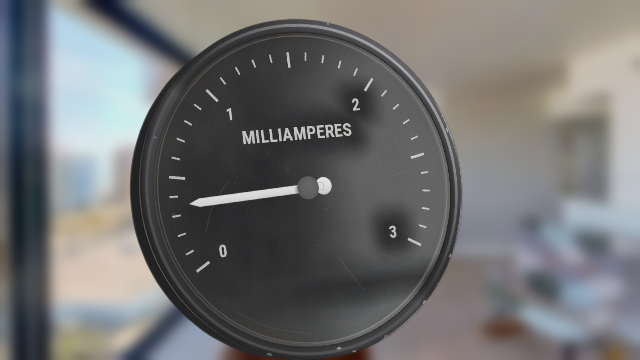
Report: 0.35 mA
